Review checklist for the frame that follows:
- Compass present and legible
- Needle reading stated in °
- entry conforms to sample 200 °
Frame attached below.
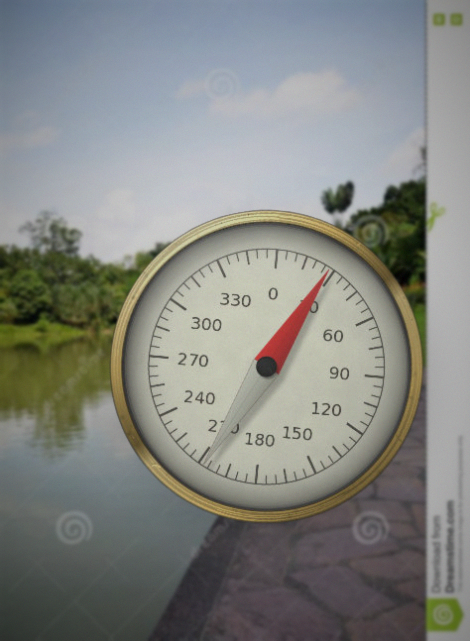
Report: 27.5 °
